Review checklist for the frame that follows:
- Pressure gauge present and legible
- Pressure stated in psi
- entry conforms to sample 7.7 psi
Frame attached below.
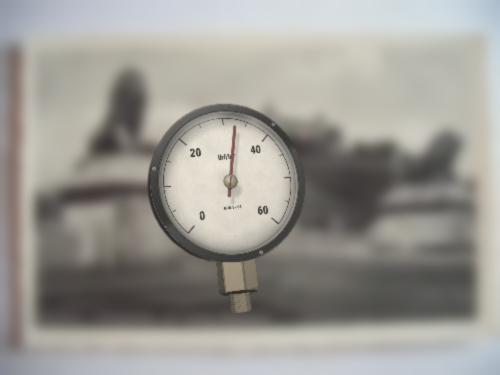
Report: 32.5 psi
